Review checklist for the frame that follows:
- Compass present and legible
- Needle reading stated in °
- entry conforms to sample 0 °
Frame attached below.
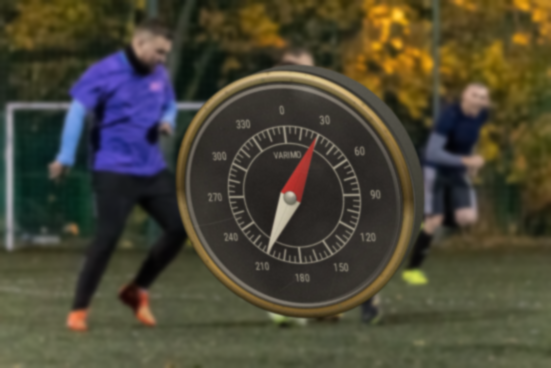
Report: 30 °
